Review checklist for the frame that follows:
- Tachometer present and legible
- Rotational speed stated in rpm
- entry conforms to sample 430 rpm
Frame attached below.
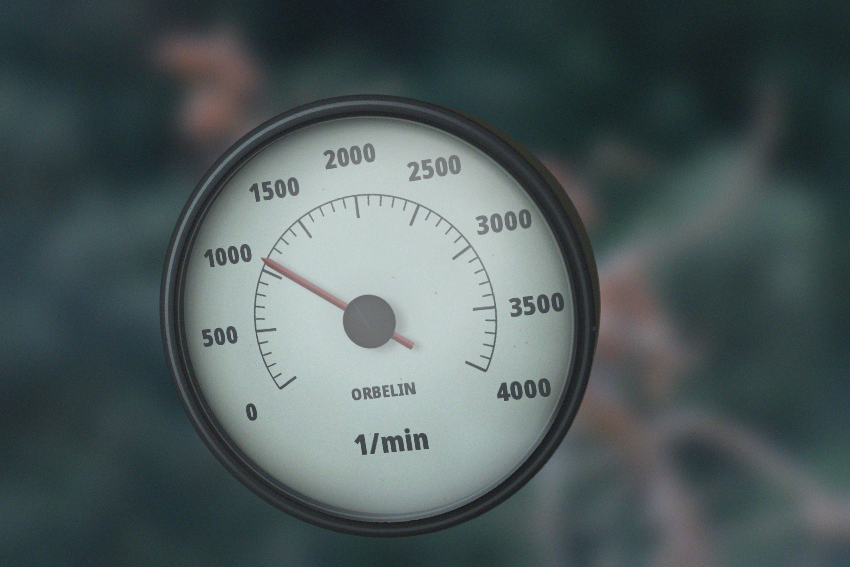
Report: 1100 rpm
